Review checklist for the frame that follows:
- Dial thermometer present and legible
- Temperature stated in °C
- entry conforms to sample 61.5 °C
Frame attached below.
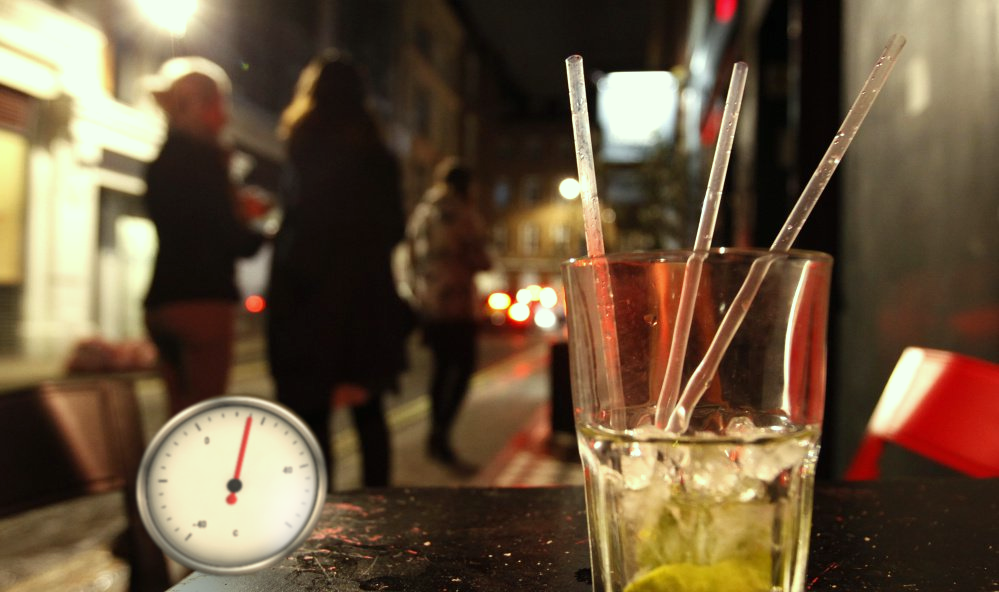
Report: 16 °C
